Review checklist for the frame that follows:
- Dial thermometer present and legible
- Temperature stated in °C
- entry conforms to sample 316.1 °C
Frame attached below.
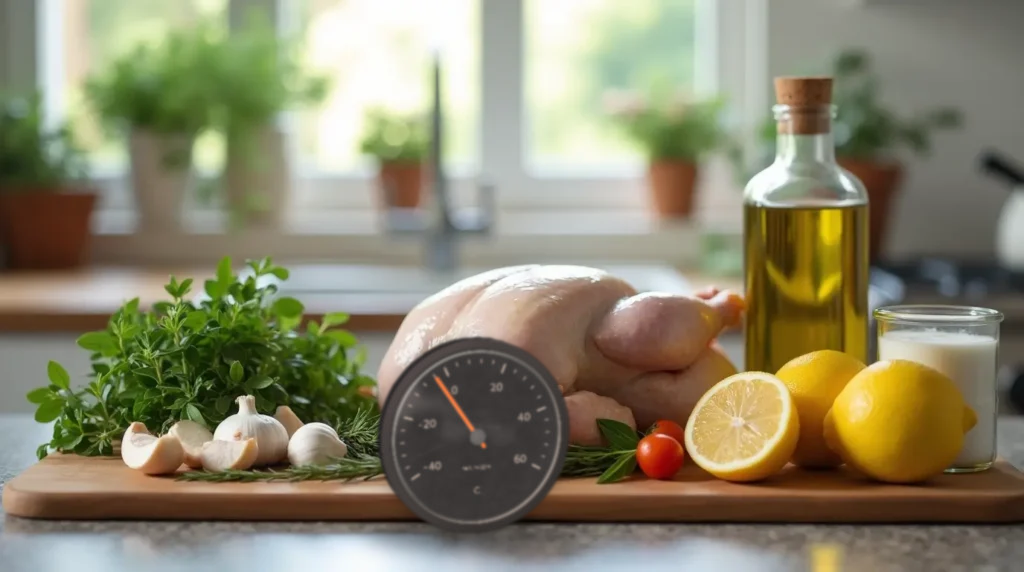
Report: -4 °C
